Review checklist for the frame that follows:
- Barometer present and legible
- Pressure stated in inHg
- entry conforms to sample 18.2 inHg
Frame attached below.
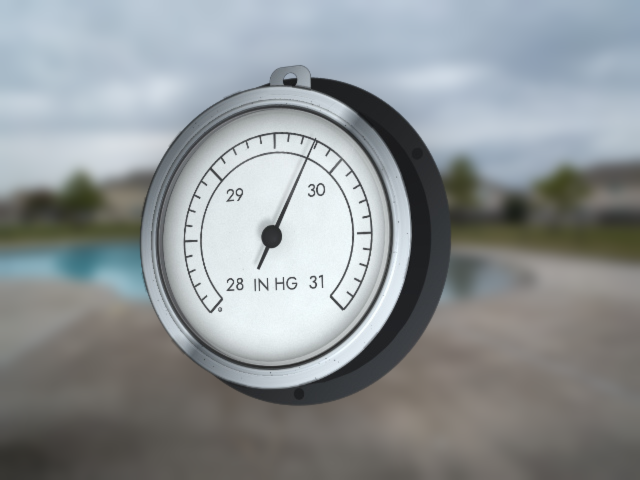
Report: 29.8 inHg
